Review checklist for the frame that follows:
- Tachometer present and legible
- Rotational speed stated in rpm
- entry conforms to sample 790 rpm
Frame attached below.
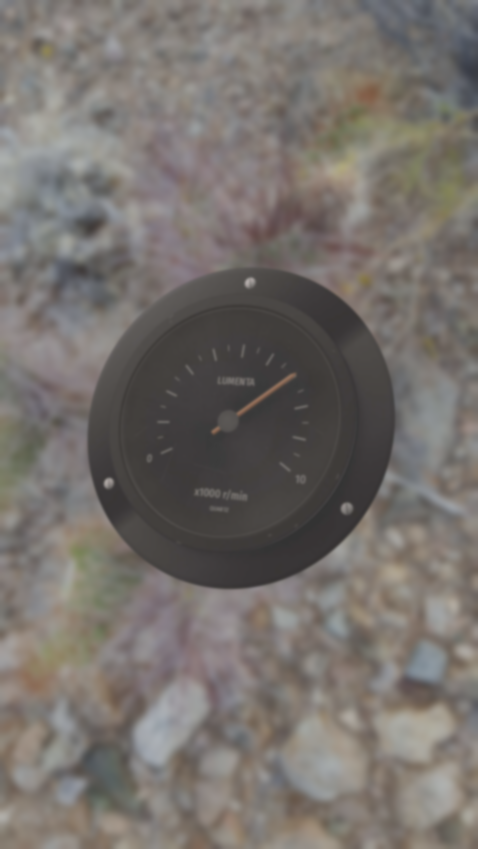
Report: 7000 rpm
